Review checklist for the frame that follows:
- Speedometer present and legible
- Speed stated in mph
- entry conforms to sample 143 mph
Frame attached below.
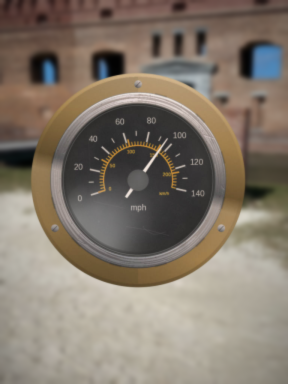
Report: 95 mph
